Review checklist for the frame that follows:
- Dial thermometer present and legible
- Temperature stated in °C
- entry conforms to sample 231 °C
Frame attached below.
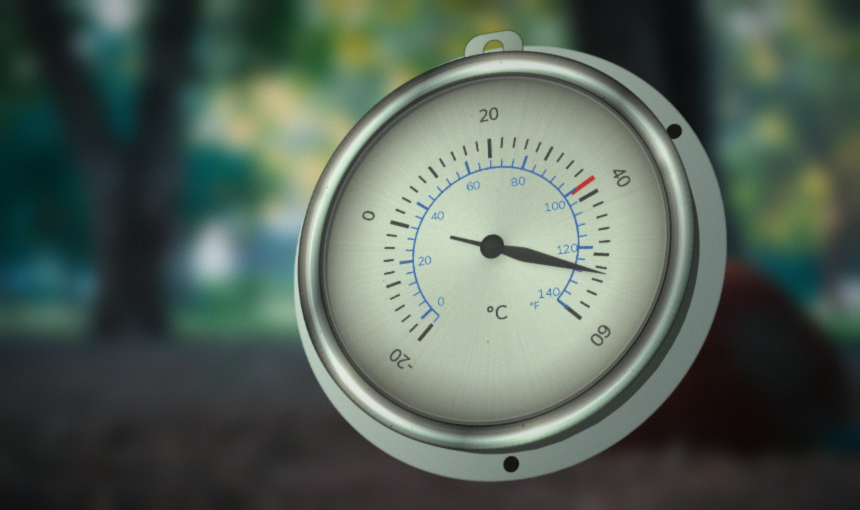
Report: 53 °C
